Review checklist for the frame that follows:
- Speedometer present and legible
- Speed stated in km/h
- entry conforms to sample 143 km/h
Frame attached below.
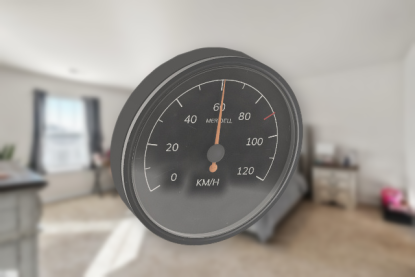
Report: 60 km/h
